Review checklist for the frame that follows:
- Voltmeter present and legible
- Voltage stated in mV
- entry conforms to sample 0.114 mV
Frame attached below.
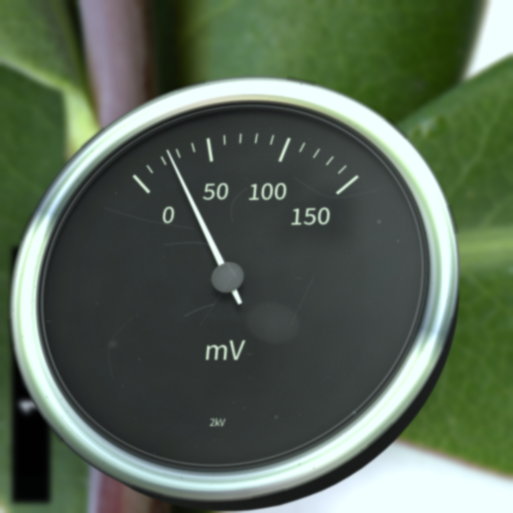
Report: 25 mV
